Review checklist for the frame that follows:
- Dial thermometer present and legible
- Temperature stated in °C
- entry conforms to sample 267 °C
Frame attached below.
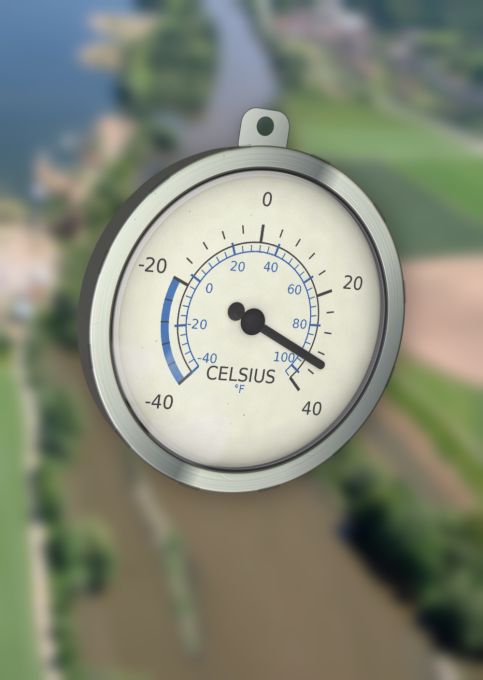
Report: 34 °C
